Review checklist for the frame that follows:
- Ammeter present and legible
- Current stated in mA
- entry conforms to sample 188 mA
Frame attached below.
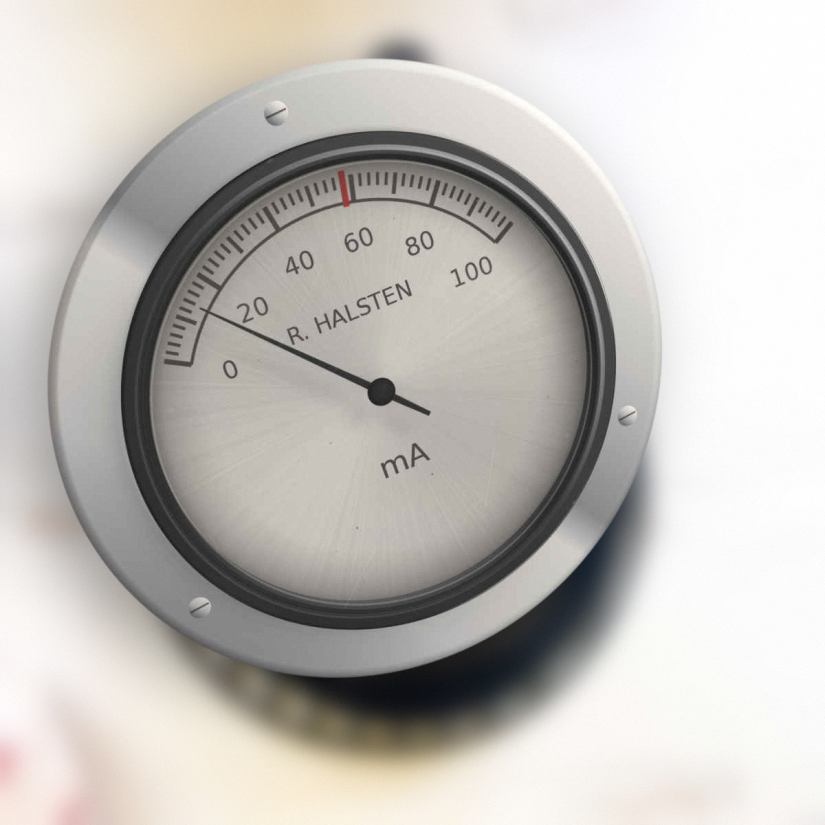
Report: 14 mA
